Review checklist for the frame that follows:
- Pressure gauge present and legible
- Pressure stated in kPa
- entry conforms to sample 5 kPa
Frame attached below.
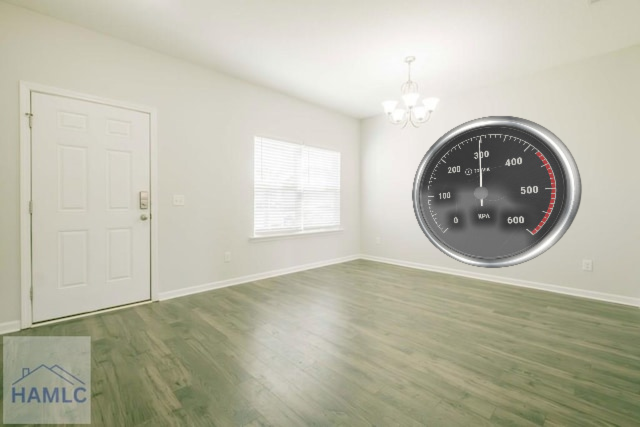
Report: 300 kPa
